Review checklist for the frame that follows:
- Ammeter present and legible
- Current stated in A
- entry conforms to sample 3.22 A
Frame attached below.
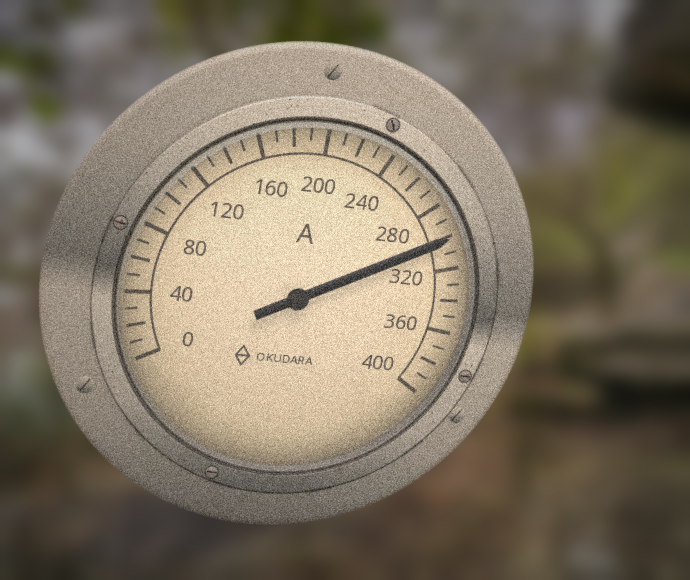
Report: 300 A
